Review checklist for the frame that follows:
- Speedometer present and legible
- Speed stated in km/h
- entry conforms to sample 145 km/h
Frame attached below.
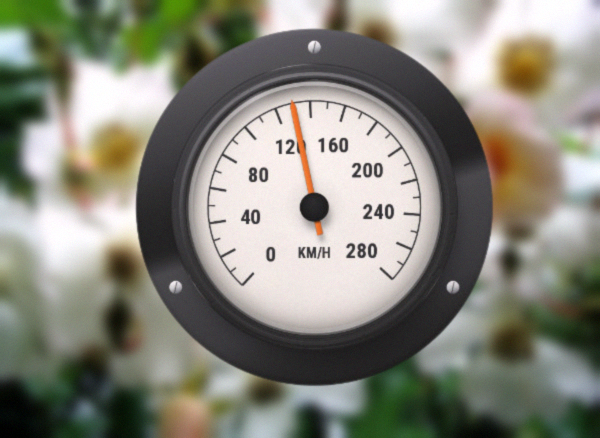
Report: 130 km/h
